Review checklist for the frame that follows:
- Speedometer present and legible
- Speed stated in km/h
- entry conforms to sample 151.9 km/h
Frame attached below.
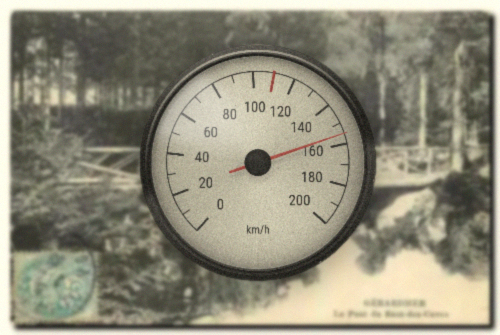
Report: 155 km/h
